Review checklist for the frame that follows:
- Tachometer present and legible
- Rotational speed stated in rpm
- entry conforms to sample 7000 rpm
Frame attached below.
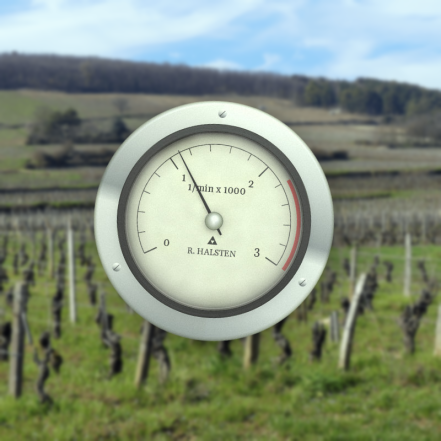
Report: 1100 rpm
